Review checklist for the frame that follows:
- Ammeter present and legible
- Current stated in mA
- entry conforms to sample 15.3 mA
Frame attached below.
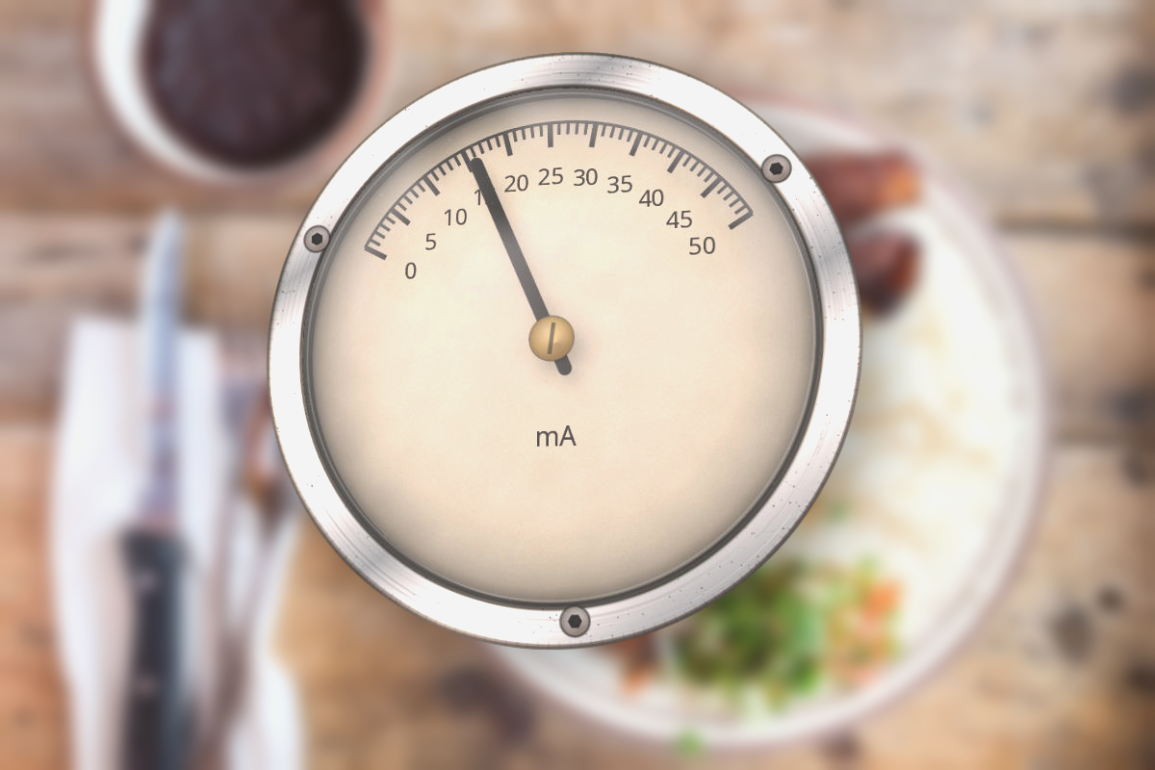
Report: 16 mA
